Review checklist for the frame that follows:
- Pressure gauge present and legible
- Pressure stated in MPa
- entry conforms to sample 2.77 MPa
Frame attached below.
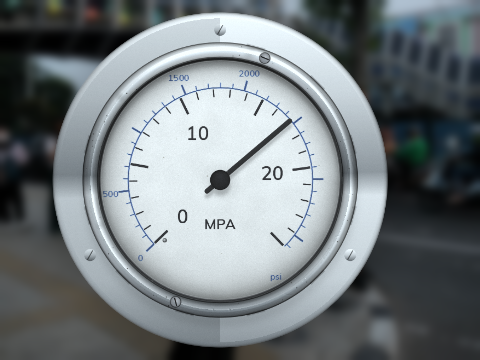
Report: 17 MPa
